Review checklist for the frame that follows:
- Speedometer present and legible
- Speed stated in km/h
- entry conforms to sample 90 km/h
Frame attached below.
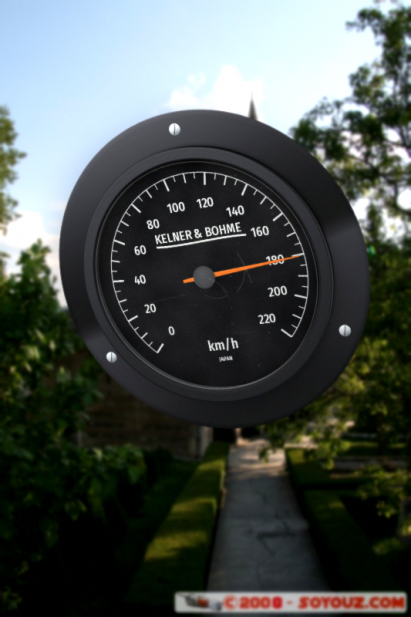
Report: 180 km/h
